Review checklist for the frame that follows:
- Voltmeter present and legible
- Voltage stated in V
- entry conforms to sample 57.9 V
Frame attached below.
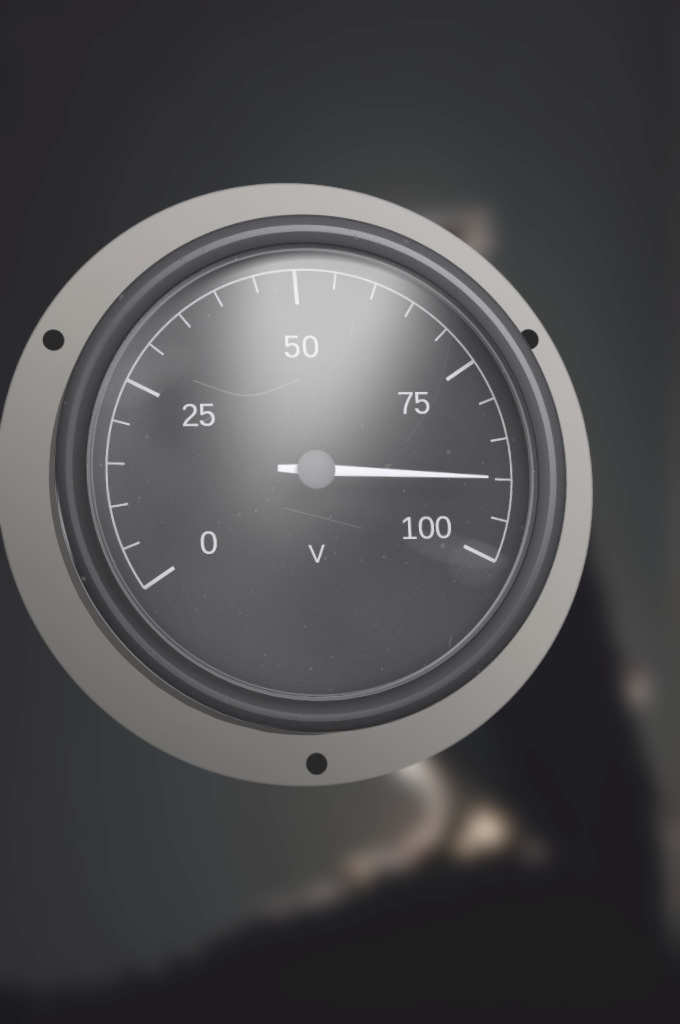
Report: 90 V
